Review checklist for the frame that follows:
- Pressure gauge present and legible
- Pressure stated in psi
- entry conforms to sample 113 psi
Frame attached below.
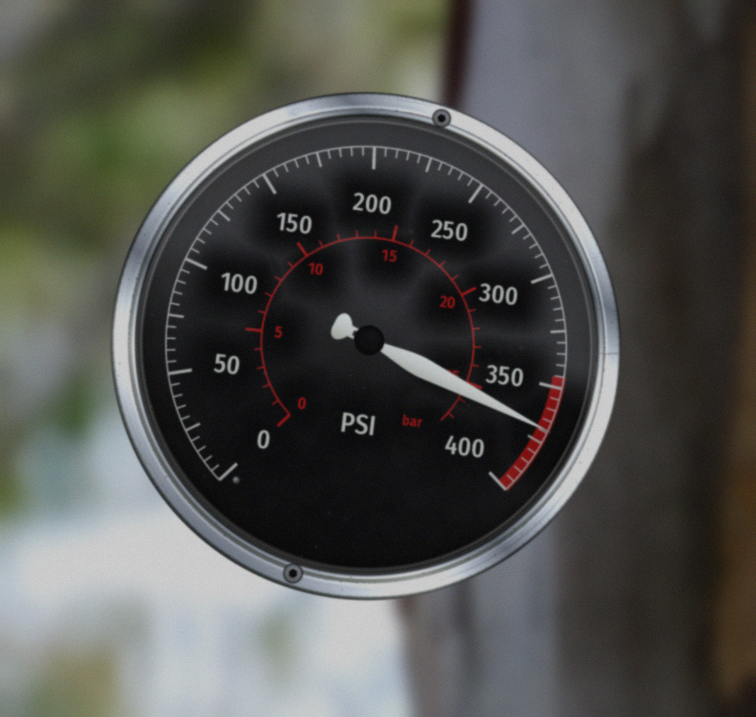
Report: 370 psi
